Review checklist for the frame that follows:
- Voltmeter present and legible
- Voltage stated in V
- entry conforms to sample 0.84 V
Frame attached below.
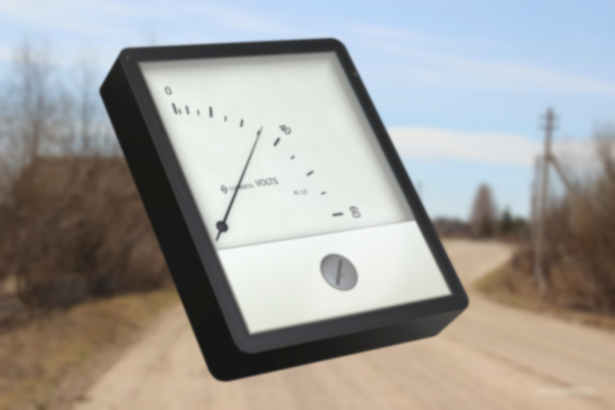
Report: 35 V
